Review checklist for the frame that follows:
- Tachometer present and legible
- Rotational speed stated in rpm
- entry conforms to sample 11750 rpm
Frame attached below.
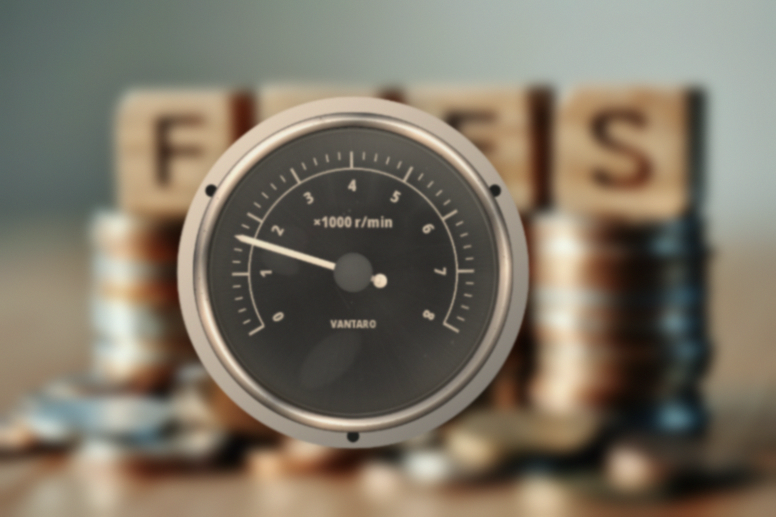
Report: 1600 rpm
